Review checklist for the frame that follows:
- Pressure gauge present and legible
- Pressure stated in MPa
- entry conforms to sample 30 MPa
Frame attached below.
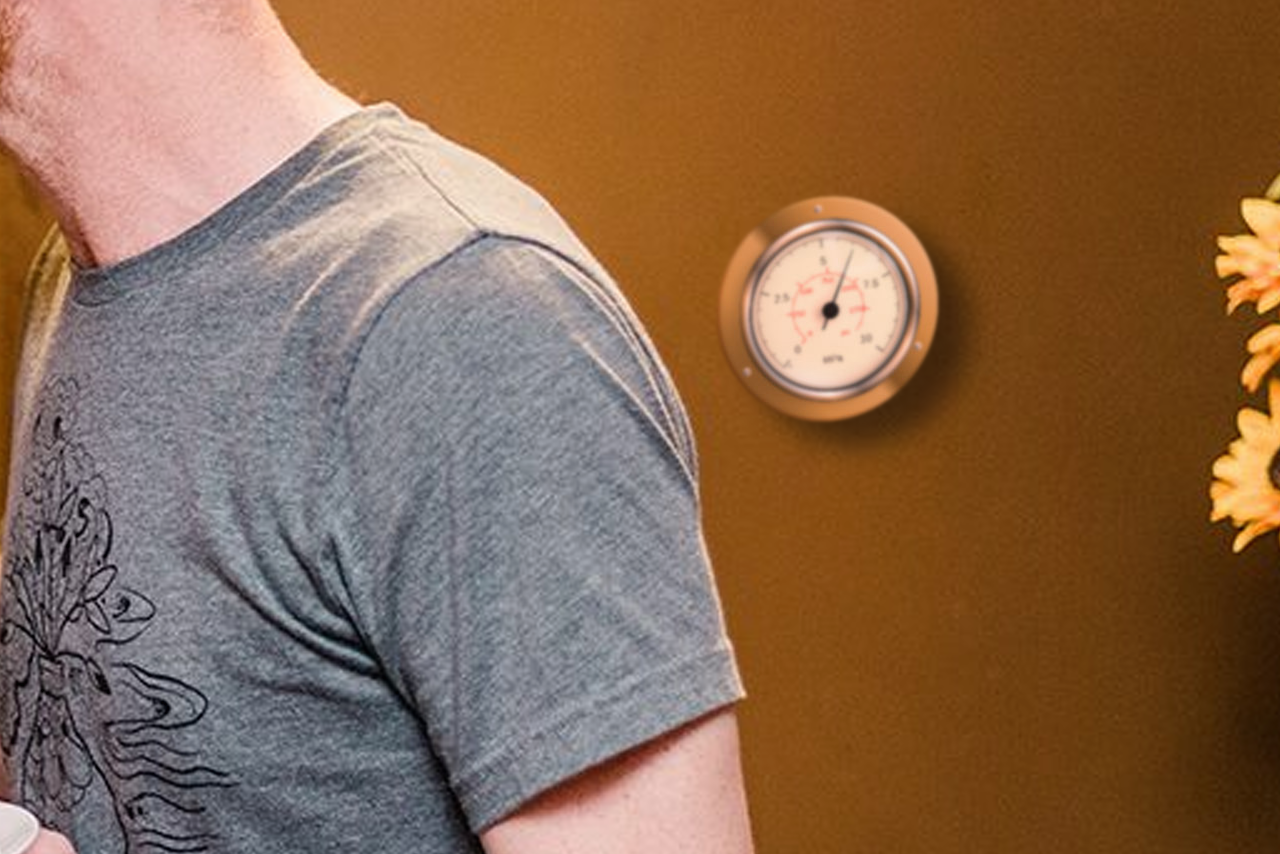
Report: 6 MPa
